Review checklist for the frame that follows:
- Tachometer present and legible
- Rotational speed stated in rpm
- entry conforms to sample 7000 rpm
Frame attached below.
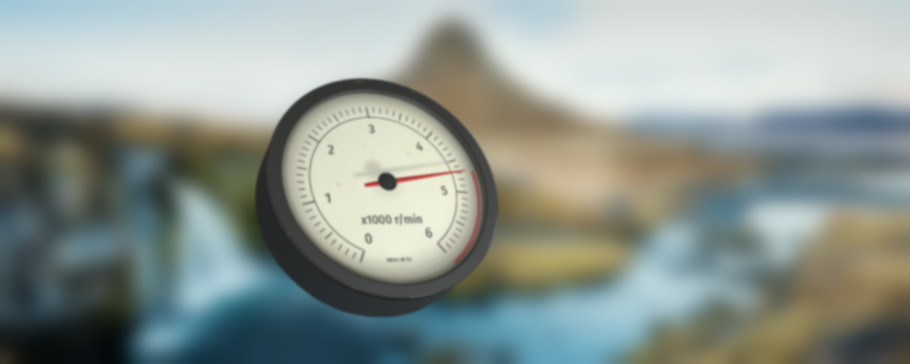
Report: 4700 rpm
